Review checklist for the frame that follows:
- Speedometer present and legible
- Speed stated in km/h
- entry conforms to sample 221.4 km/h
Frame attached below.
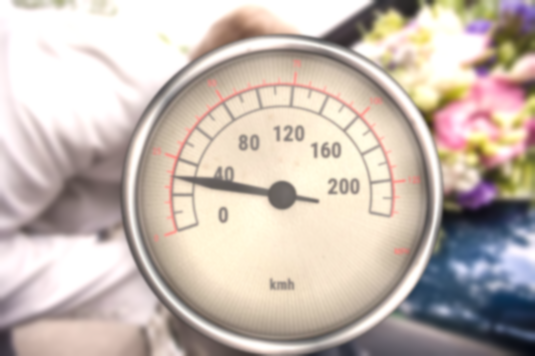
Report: 30 km/h
